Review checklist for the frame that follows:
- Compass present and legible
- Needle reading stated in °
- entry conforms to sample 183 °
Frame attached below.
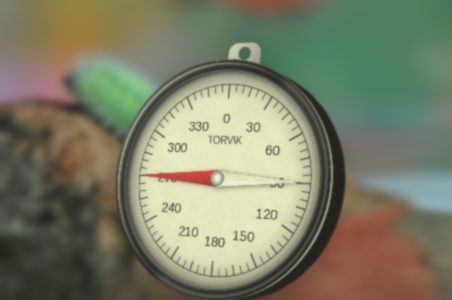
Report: 270 °
